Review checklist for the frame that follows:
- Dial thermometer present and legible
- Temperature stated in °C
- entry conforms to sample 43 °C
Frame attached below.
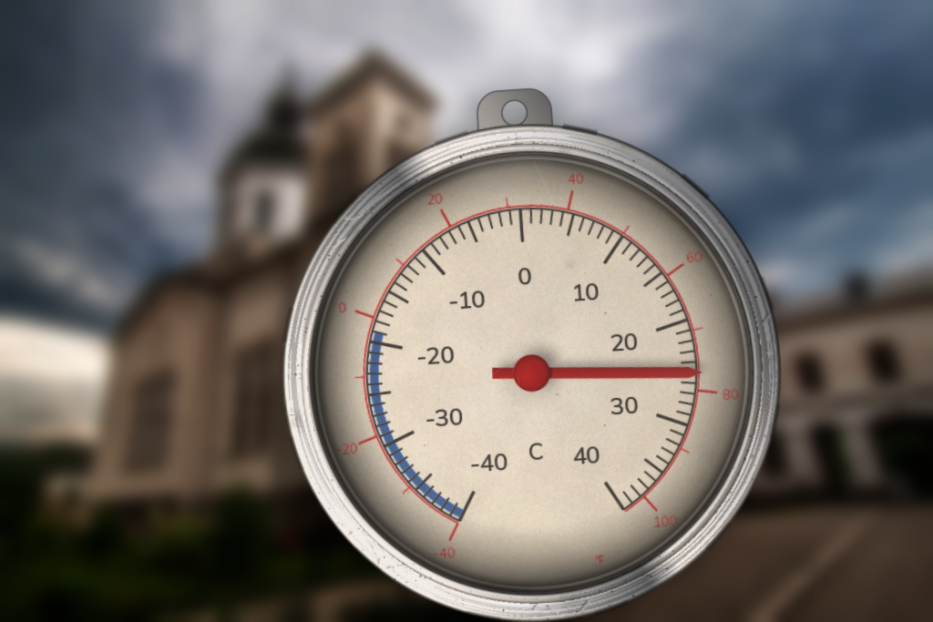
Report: 25 °C
